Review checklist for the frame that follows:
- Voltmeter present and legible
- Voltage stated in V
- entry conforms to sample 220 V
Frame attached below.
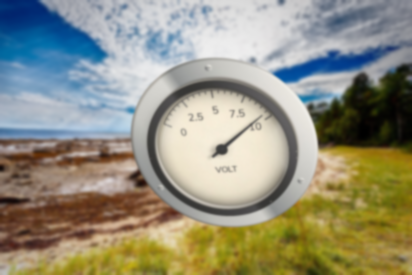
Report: 9.5 V
